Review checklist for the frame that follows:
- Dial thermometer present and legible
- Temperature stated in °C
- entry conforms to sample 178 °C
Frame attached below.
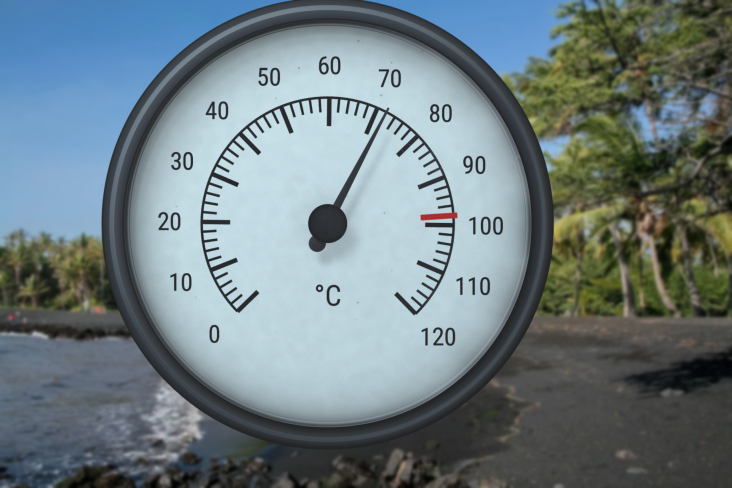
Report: 72 °C
